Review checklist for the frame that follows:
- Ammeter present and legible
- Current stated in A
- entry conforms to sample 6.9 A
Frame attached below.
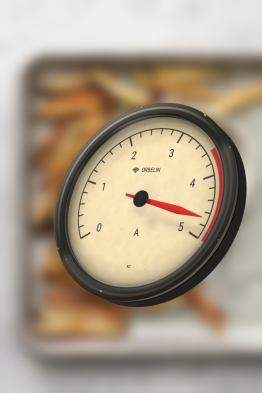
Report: 4.7 A
